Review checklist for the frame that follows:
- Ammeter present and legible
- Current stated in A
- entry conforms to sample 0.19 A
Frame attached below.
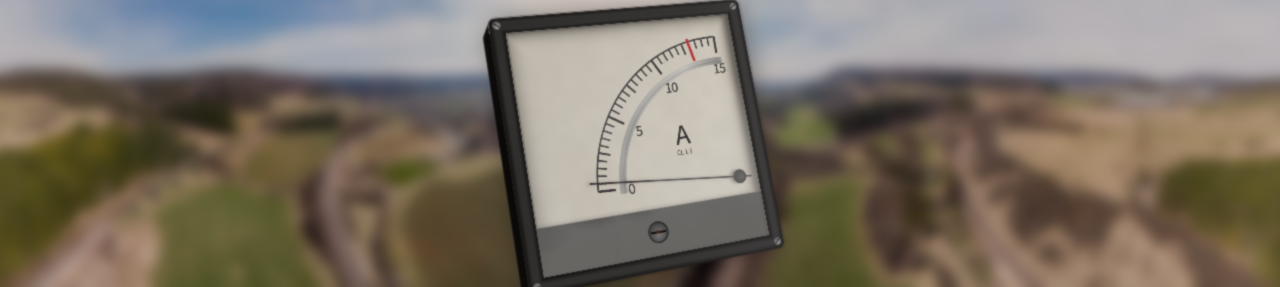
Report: 0.5 A
